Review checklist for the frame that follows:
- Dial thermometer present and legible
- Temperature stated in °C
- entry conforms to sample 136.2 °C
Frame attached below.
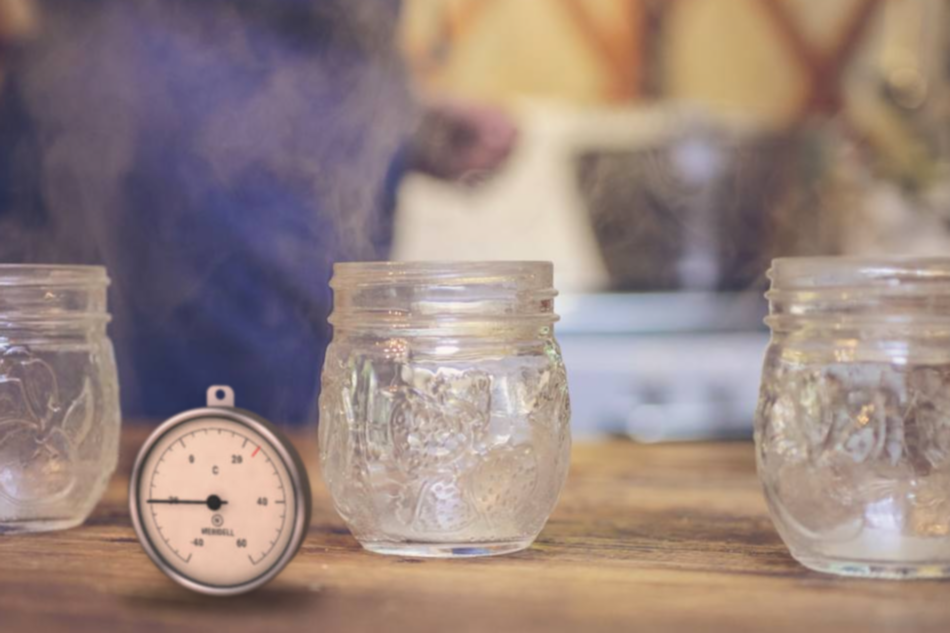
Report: -20 °C
